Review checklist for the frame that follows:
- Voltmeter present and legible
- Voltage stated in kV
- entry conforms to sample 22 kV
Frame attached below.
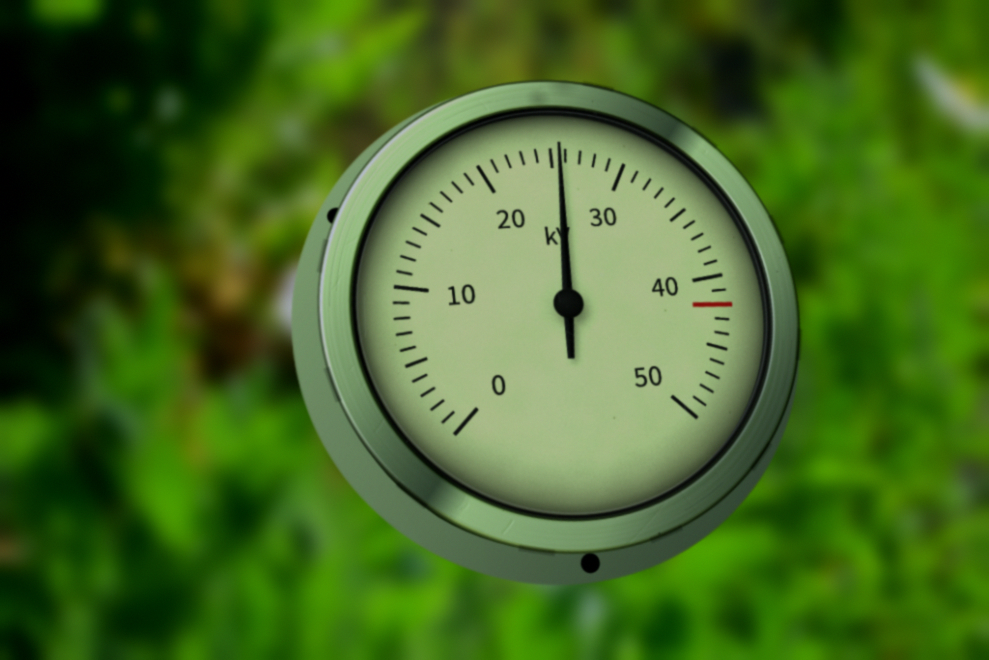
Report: 25.5 kV
